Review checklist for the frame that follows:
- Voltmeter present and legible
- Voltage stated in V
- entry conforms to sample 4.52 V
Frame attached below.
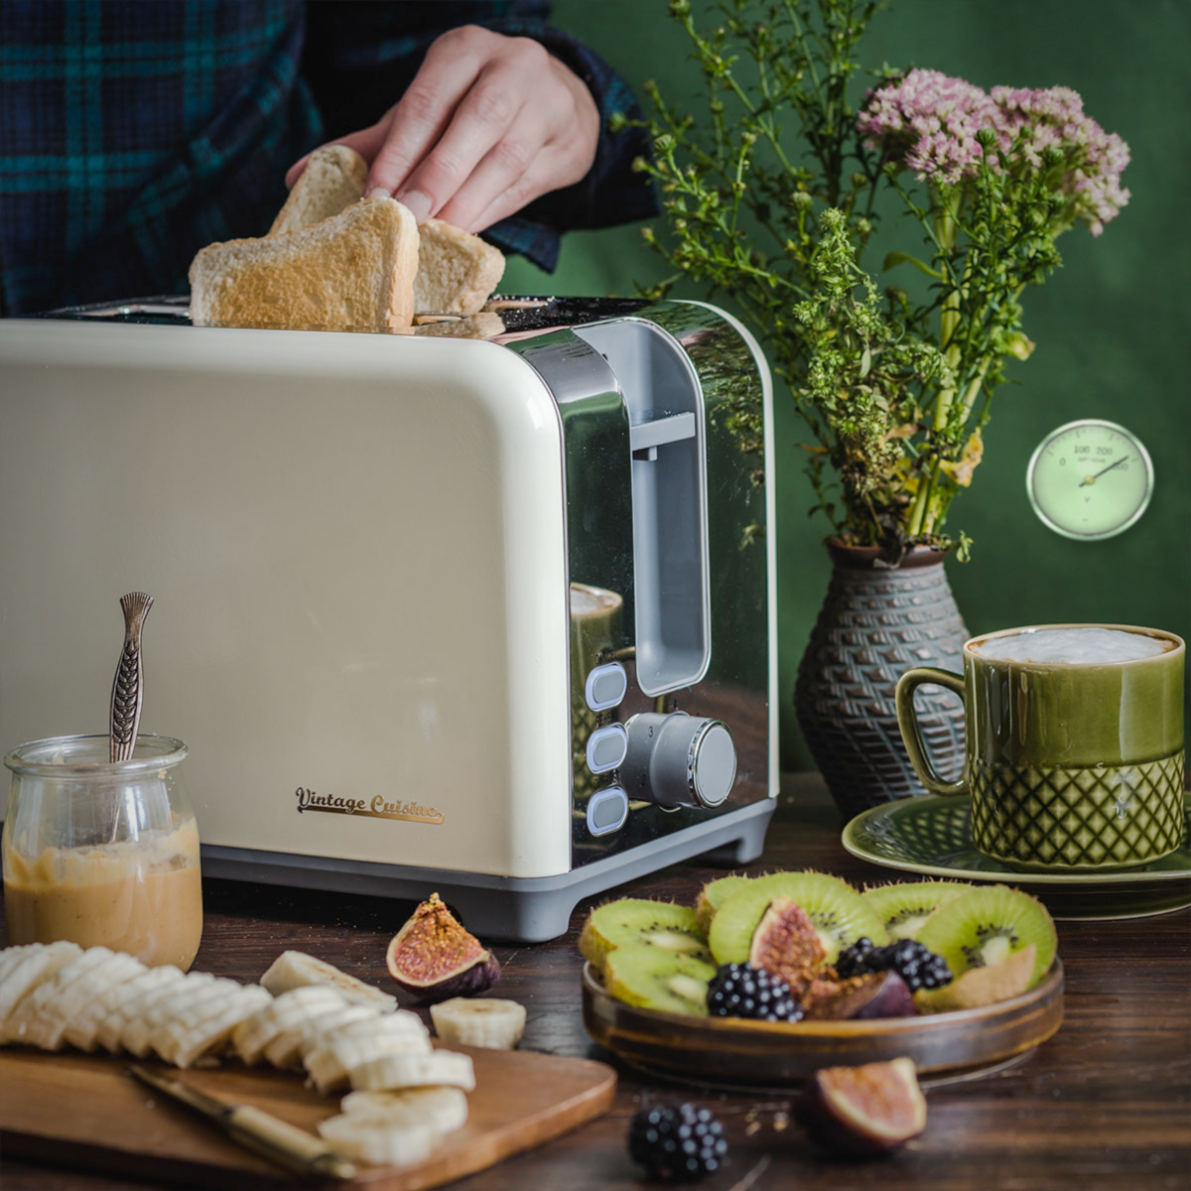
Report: 280 V
